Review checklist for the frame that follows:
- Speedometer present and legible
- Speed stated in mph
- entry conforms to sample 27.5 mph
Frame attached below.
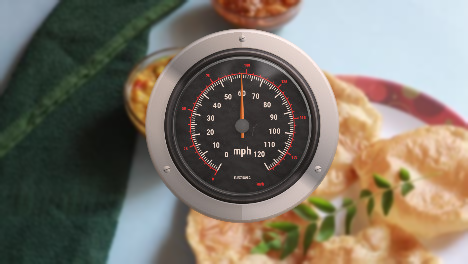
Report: 60 mph
